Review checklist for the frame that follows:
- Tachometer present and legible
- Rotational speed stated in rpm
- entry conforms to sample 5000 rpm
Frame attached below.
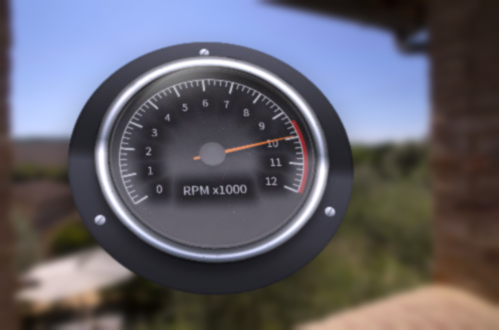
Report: 10000 rpm
